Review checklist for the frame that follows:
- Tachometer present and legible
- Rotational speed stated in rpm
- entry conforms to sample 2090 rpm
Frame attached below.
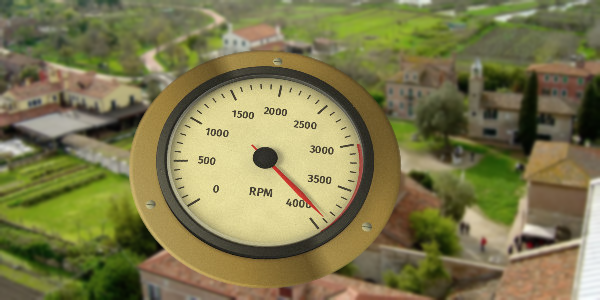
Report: 3900 rpm
